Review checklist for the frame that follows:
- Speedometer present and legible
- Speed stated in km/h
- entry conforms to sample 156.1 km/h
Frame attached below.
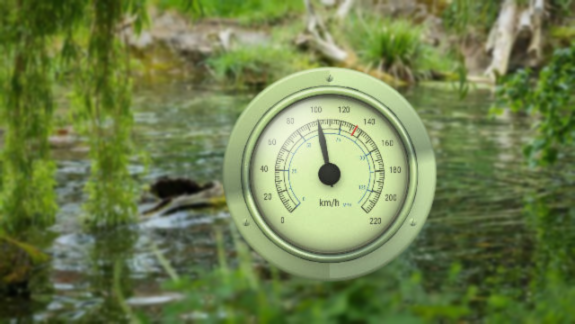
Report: 100 km/h
